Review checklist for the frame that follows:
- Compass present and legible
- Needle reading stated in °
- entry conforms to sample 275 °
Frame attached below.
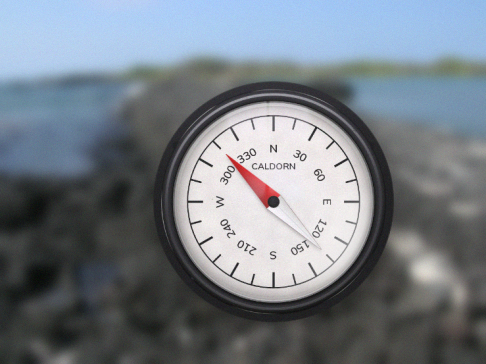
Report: 315 °
